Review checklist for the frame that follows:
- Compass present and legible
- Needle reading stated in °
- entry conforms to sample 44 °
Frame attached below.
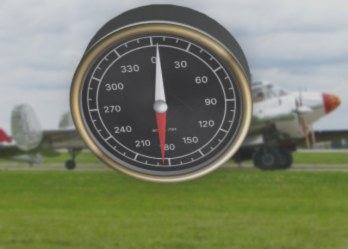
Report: 185 °
